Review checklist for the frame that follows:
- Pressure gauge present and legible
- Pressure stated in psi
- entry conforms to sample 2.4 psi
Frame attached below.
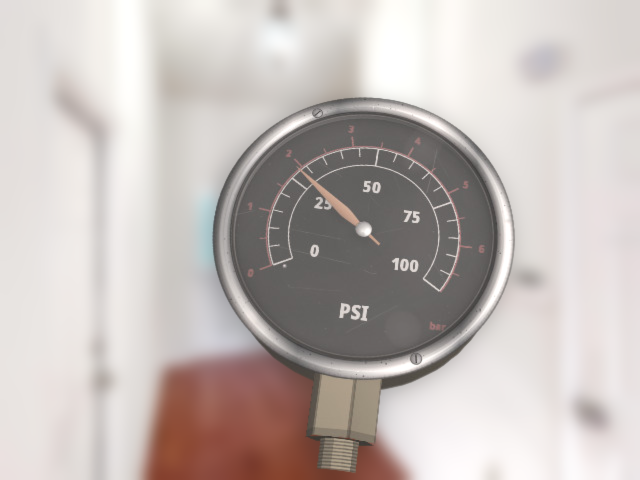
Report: 27.5 psi
